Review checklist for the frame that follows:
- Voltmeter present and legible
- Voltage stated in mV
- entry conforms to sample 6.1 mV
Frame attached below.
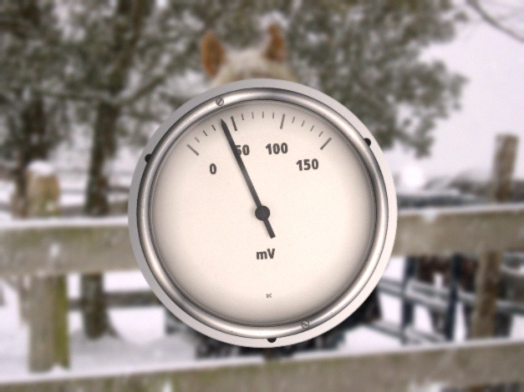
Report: 40 mV
